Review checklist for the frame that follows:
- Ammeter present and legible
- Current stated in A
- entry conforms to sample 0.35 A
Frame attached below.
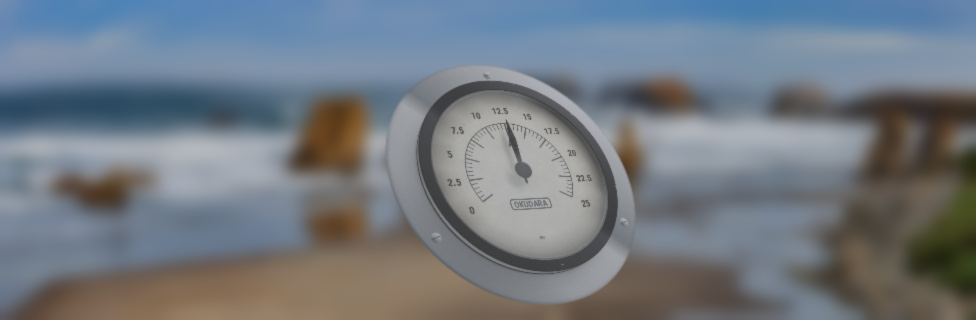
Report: 12.5 A
